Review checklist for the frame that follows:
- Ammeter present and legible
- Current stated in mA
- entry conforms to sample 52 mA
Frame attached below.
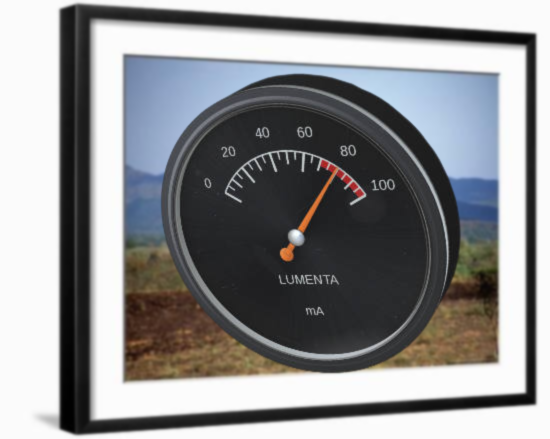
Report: 80 mA
